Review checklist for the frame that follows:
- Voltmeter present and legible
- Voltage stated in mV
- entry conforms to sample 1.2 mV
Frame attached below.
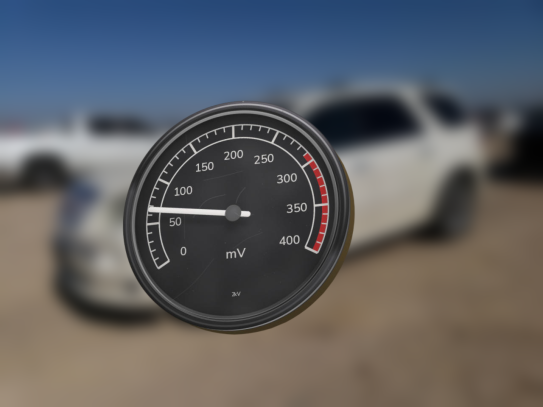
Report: 65 mV
